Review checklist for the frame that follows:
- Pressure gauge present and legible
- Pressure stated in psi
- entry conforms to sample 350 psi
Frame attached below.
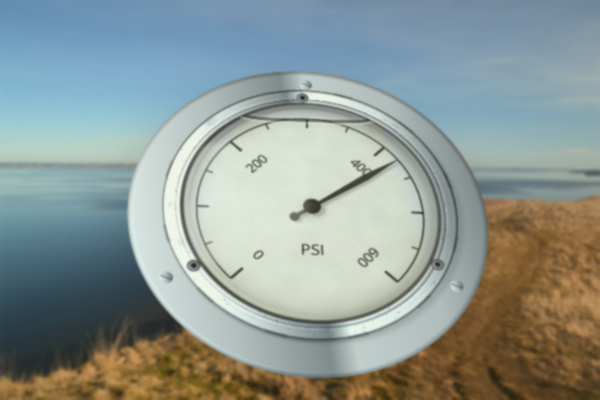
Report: 425 psi
